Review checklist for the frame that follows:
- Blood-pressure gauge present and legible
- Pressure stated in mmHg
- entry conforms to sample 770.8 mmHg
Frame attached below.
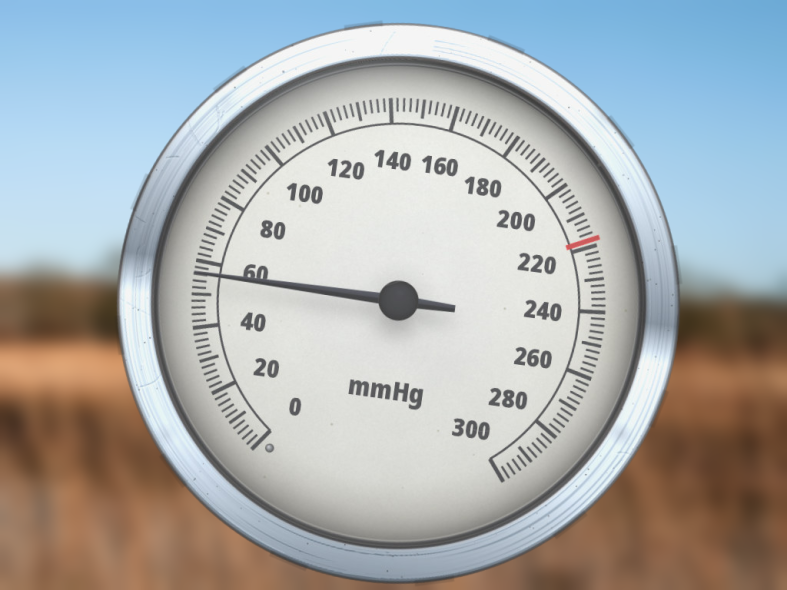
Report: 56 mmHg
